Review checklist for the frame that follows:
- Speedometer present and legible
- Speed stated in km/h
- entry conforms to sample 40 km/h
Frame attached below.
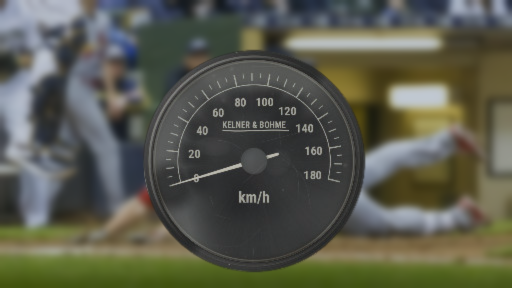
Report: 0 km/h
